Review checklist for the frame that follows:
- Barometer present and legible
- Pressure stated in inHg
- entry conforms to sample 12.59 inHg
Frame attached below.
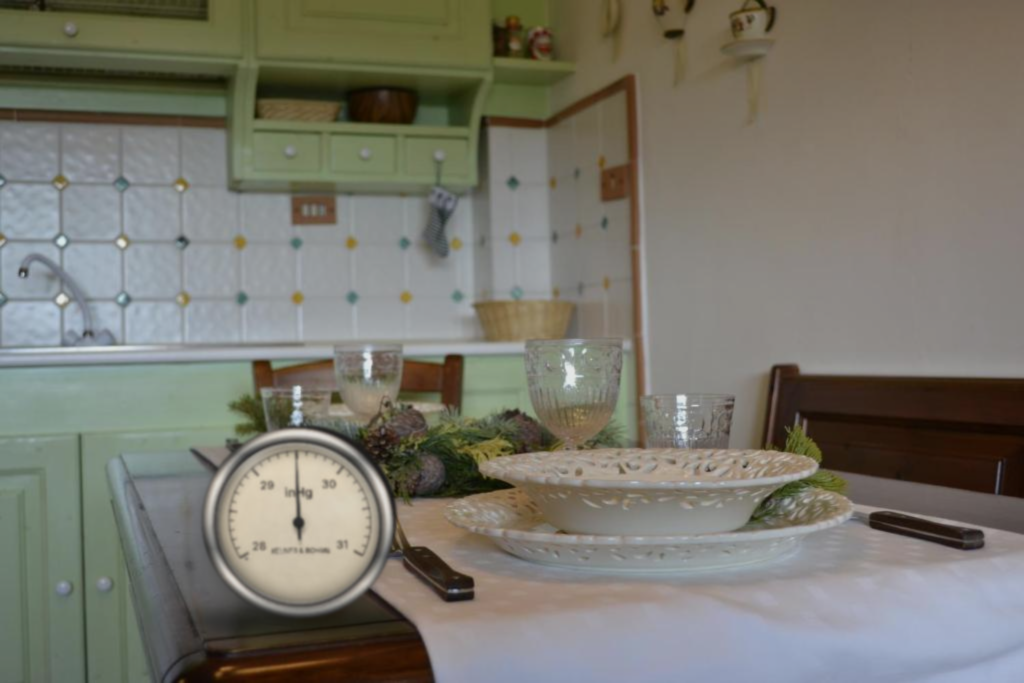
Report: 29.5 inHg
